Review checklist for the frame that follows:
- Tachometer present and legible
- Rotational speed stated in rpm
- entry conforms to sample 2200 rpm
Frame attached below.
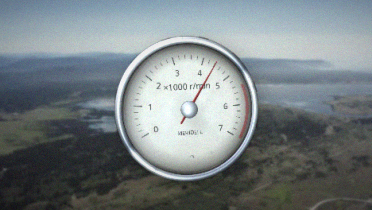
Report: 4400 rpm
